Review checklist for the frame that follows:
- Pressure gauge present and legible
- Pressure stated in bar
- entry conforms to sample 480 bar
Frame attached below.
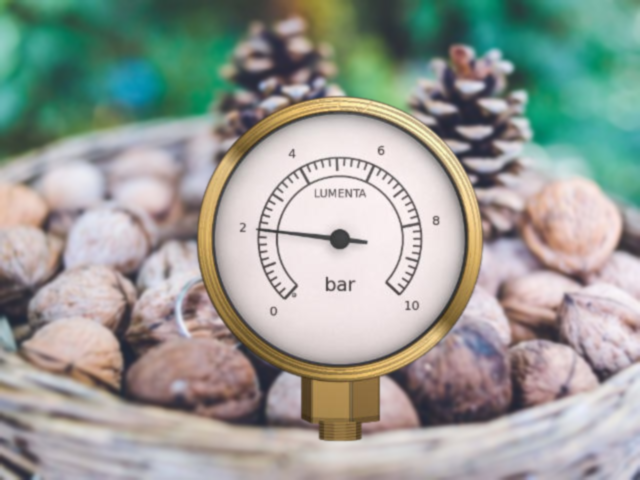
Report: 2 bar
